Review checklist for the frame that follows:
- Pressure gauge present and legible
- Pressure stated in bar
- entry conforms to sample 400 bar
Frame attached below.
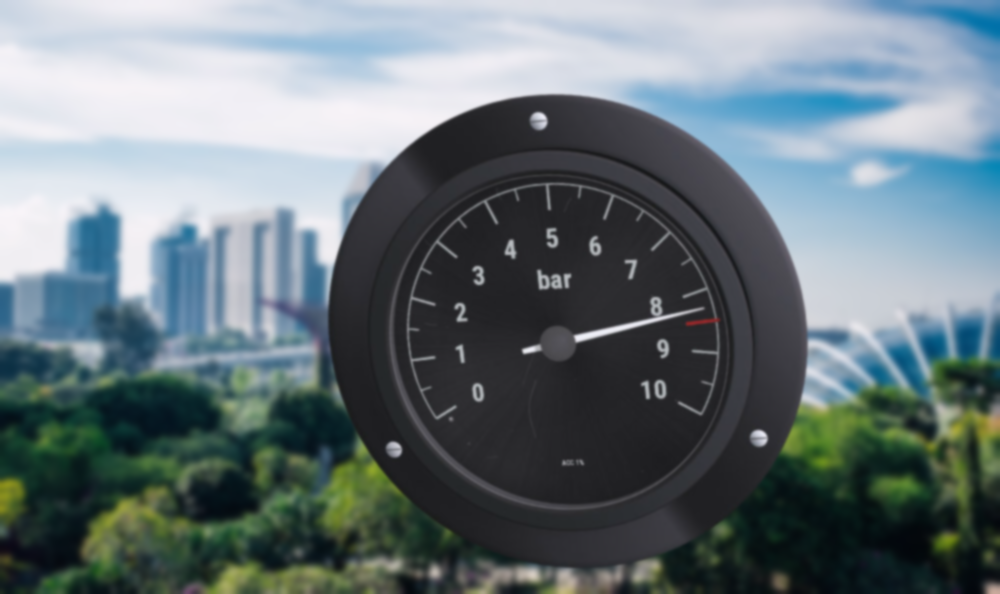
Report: 8.25 bar
